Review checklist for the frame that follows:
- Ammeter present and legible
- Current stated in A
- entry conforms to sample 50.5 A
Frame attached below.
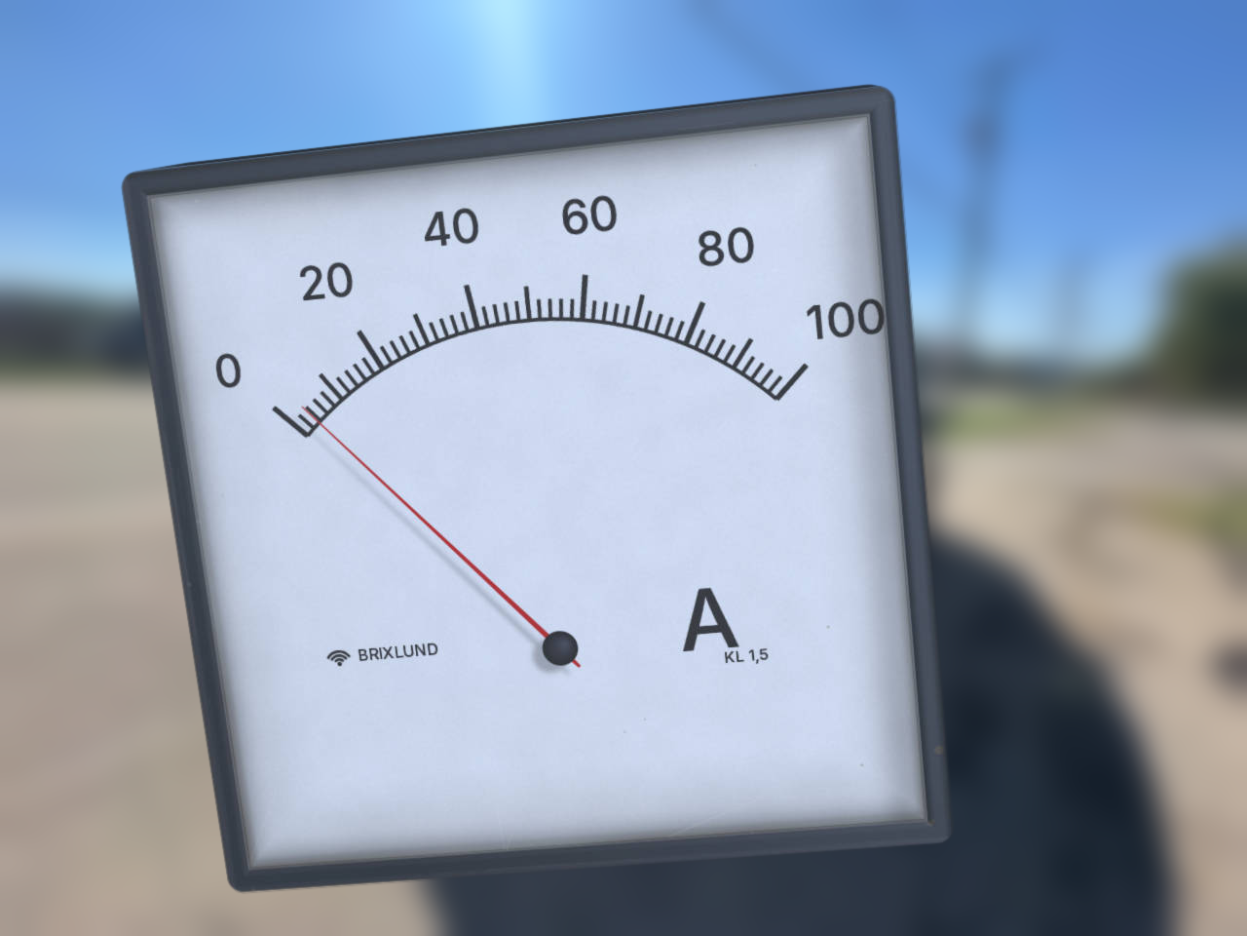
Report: 4 A
